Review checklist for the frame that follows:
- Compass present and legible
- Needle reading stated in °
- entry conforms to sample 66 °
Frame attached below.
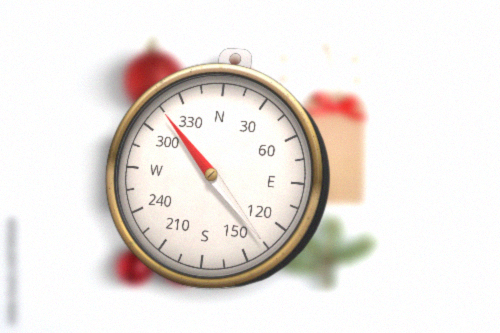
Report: 315 °
